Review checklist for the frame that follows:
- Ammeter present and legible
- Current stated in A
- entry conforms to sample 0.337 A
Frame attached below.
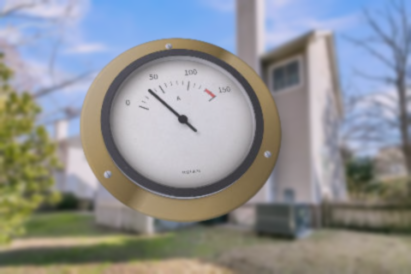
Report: 30 A
